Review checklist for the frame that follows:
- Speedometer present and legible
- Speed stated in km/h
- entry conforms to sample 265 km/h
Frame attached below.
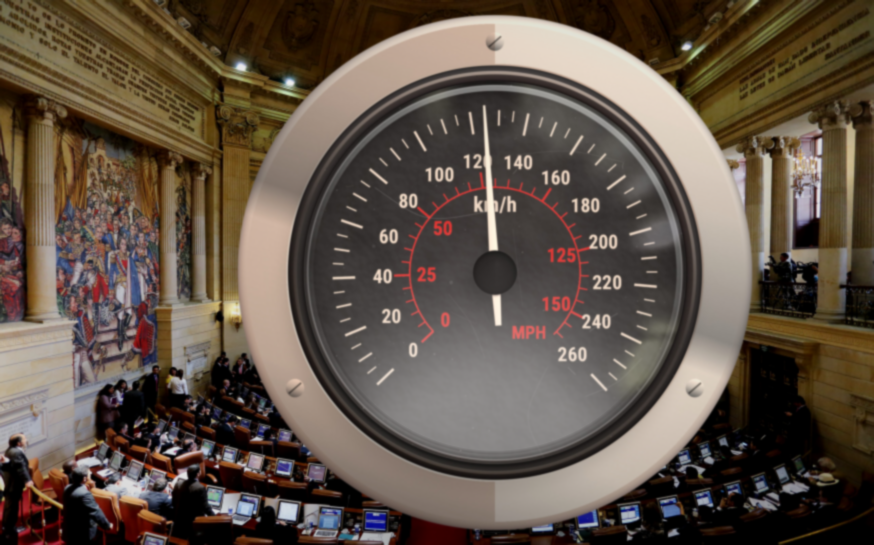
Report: 125 km/h
